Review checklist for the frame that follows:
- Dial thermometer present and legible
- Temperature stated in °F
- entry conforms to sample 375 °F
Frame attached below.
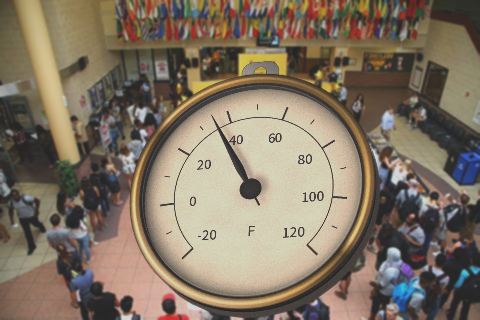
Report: 35 °F
